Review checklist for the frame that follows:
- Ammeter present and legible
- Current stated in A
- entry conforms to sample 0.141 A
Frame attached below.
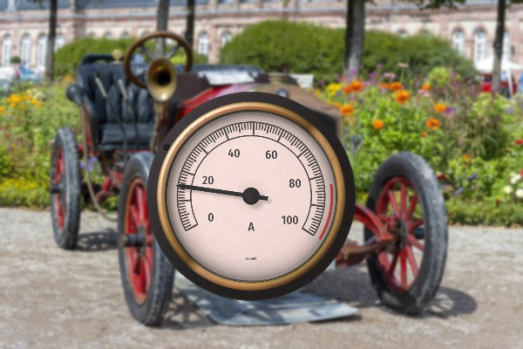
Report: 15 A
